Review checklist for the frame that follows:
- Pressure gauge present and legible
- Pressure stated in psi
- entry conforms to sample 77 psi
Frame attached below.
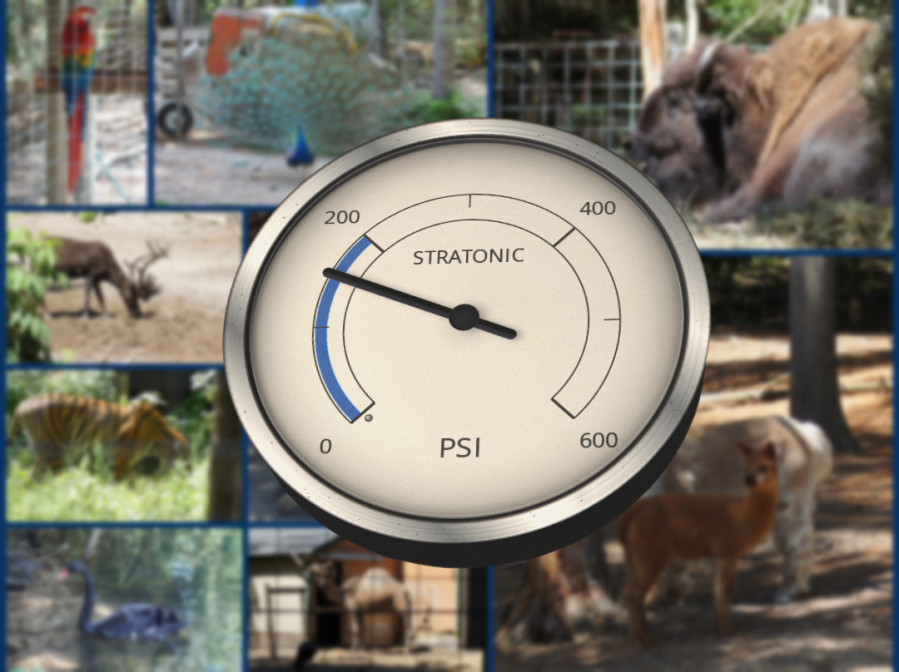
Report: 150 psi
